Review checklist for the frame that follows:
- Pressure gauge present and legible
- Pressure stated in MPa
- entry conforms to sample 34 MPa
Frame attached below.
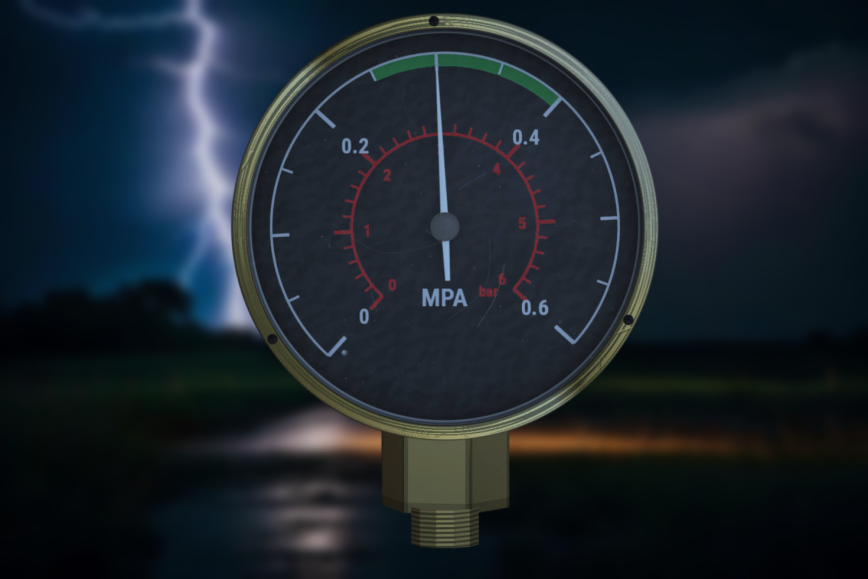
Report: 0.3 MPa
